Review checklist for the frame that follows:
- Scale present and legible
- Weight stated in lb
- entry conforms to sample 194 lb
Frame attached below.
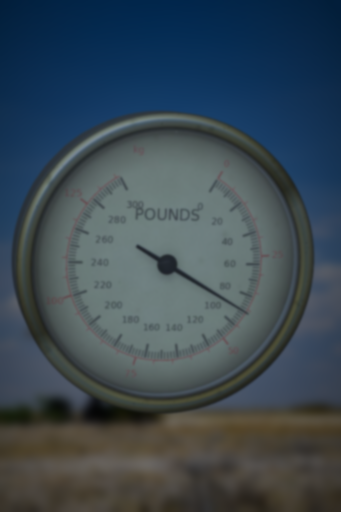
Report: 90 lb
